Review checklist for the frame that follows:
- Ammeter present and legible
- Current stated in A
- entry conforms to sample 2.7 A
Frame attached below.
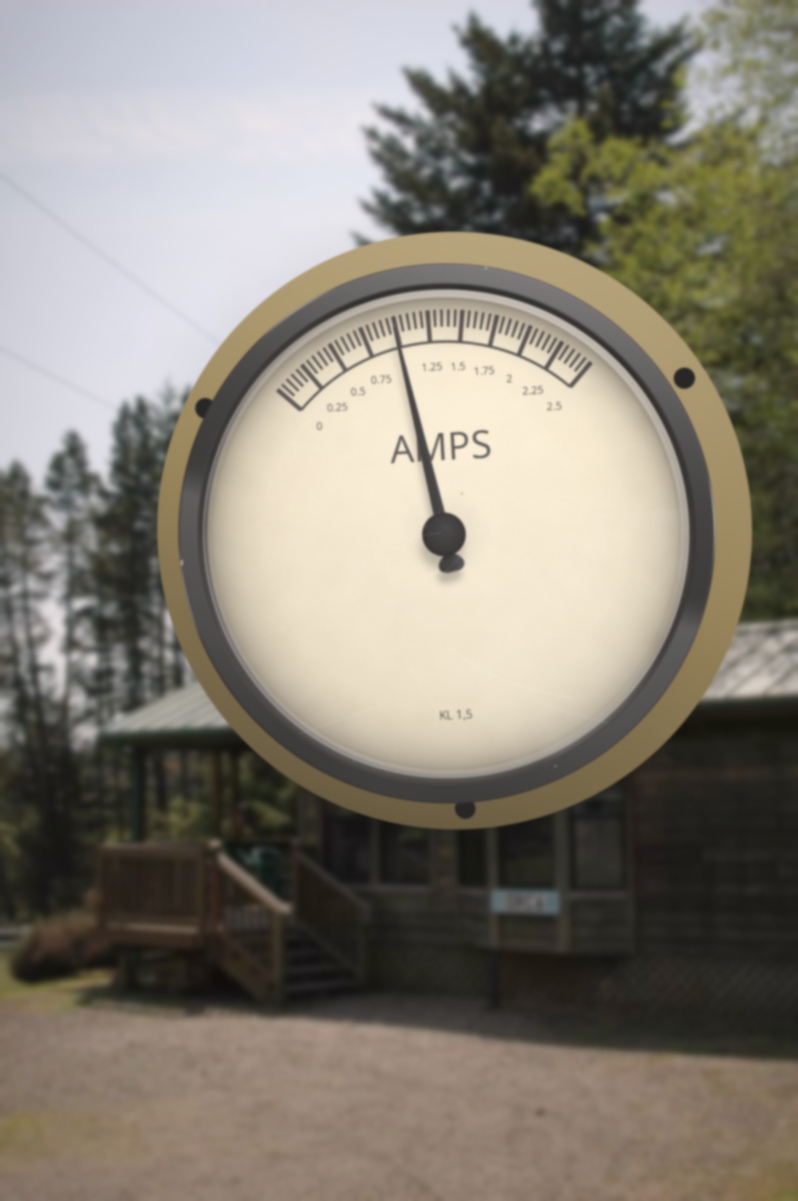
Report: 1 A
